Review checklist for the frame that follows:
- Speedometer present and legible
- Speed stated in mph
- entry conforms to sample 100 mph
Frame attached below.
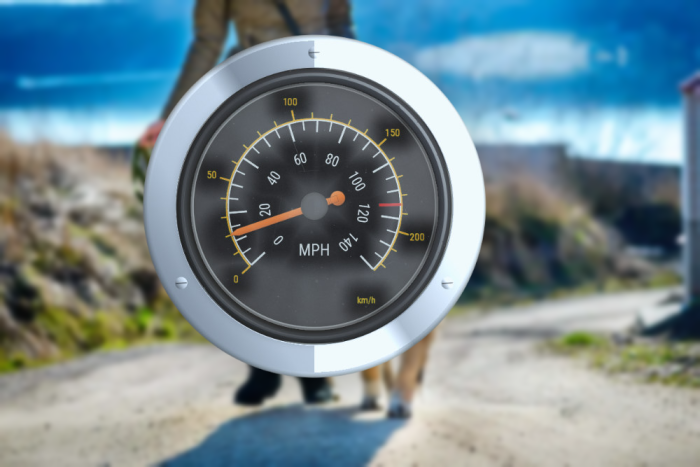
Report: 12.5 mph
